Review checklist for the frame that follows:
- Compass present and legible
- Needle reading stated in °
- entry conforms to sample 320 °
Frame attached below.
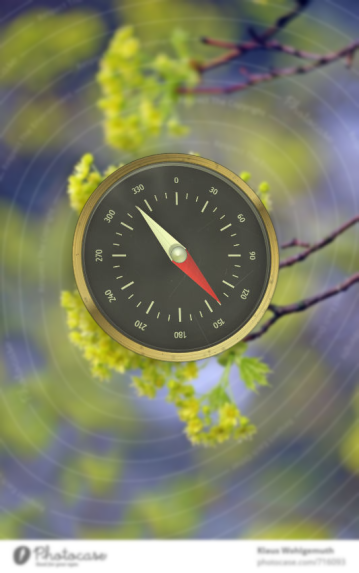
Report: 140 °
